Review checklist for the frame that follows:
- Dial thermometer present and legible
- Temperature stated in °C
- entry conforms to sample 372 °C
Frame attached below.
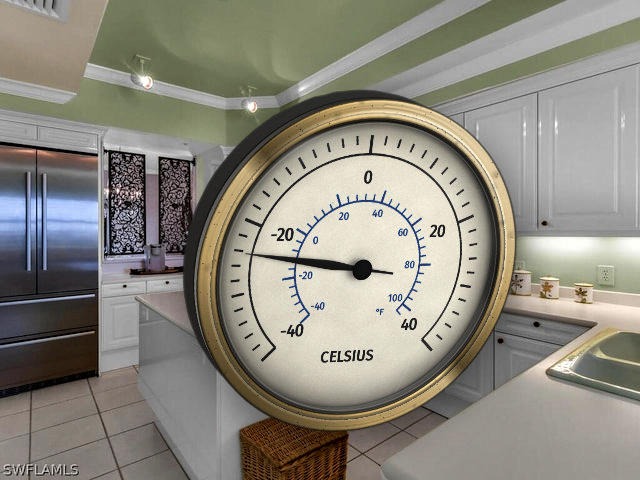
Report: -24 °C
